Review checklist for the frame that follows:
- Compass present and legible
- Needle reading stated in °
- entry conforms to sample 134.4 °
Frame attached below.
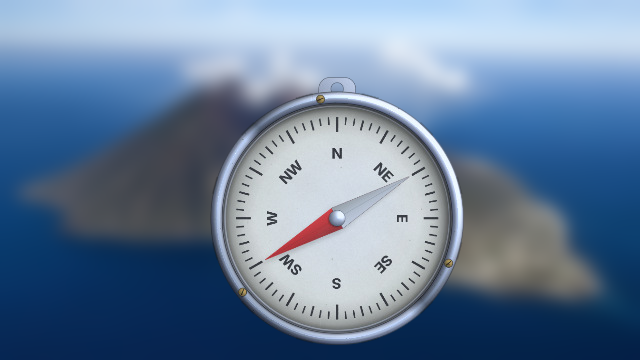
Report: 240 °
